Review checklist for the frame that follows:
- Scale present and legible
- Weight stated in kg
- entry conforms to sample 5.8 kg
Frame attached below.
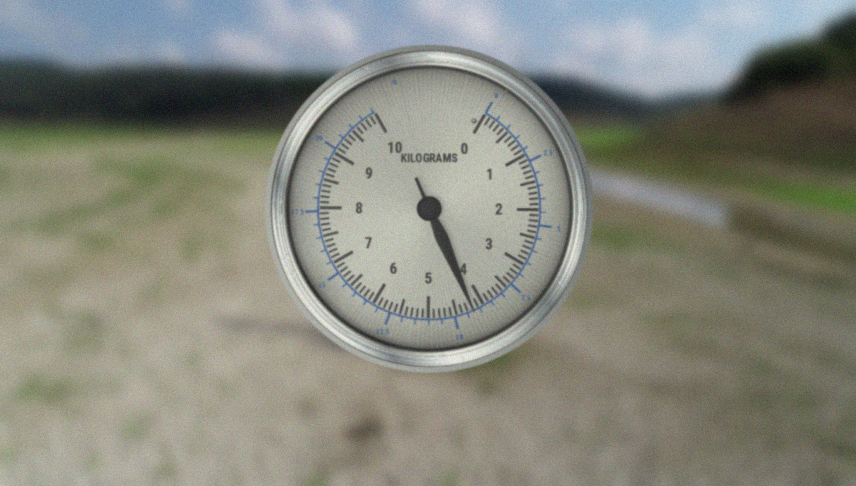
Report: 4.2 kg
